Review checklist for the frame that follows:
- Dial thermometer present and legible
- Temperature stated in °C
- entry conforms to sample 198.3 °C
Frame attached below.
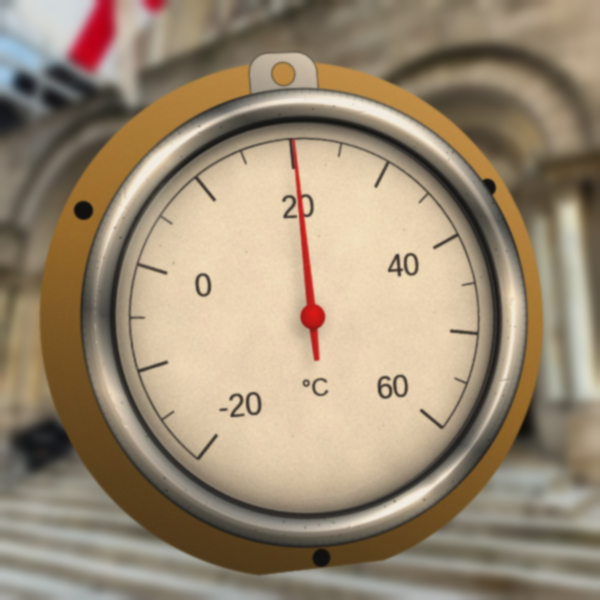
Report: 20 °C
